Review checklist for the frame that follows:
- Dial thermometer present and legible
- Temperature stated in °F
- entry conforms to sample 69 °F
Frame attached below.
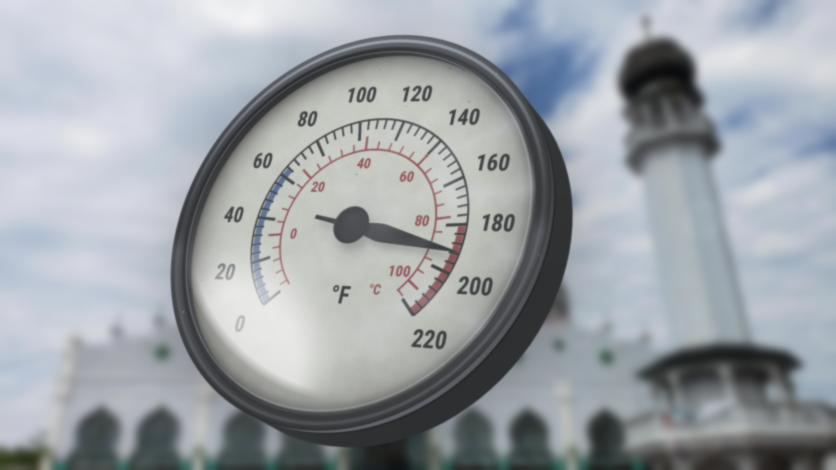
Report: 192 °F
